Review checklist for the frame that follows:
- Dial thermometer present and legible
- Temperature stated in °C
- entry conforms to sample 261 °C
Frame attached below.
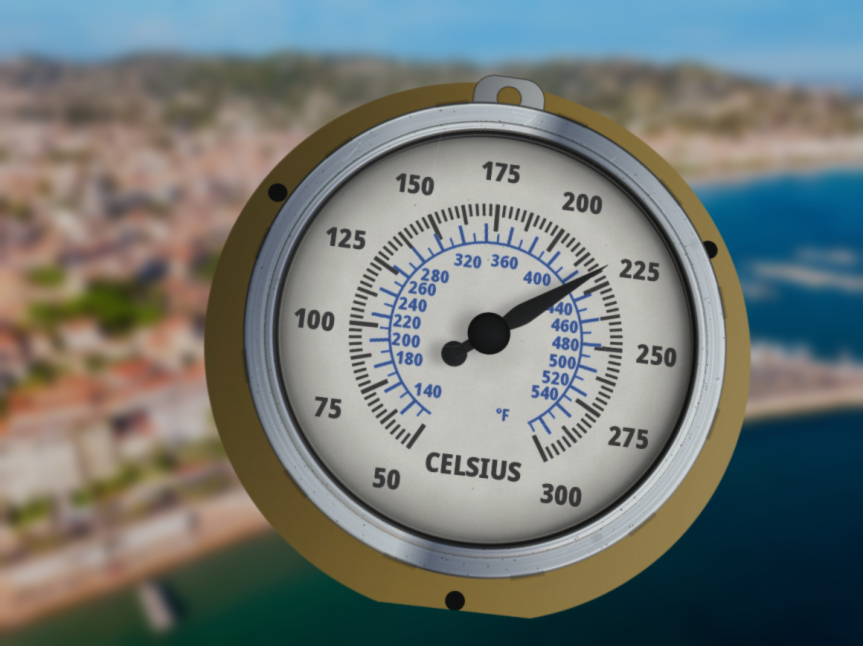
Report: 220 °C
